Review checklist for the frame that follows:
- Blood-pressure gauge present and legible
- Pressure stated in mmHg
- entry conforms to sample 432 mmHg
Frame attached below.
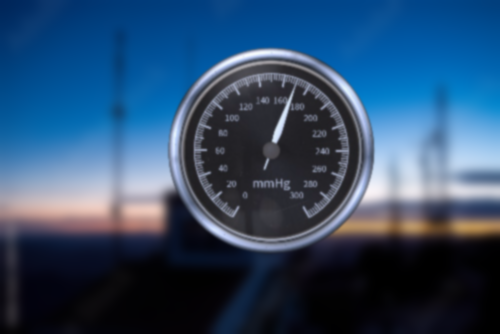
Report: 170 mmHg
